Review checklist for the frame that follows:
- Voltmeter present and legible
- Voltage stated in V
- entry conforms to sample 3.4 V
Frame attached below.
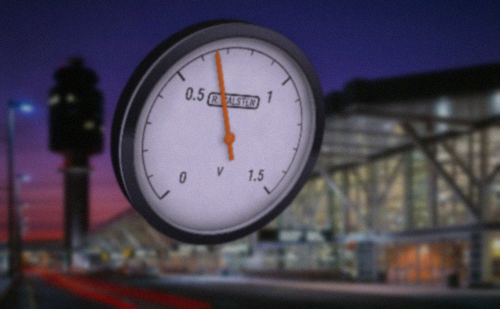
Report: 0.65 V
